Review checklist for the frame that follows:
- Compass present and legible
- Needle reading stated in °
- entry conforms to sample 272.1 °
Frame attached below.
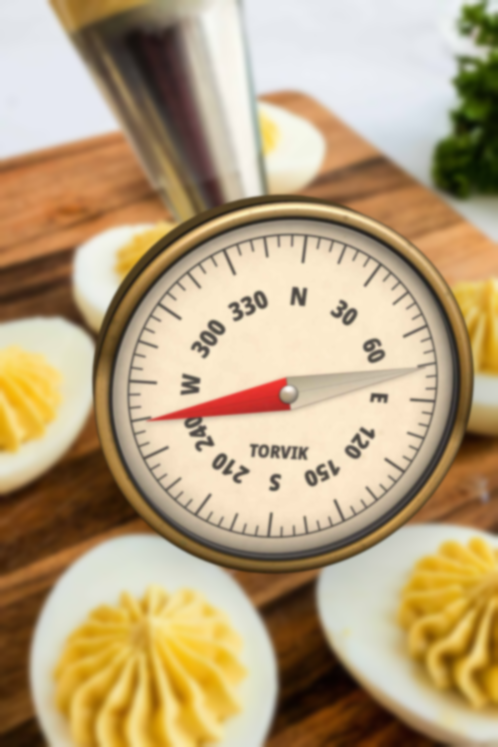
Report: 255 °
